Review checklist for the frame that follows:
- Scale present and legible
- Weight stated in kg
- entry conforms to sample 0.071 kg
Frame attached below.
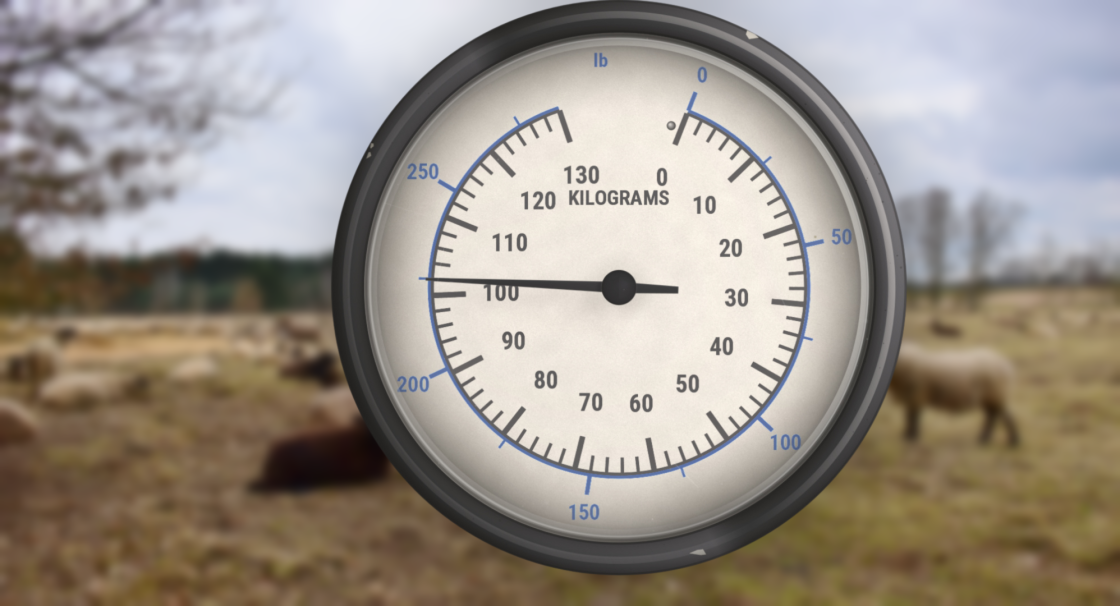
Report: 102 kg
